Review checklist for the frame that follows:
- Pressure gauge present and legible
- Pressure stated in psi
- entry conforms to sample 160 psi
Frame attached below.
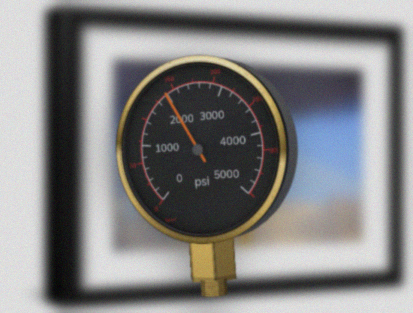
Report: 2000 psi
